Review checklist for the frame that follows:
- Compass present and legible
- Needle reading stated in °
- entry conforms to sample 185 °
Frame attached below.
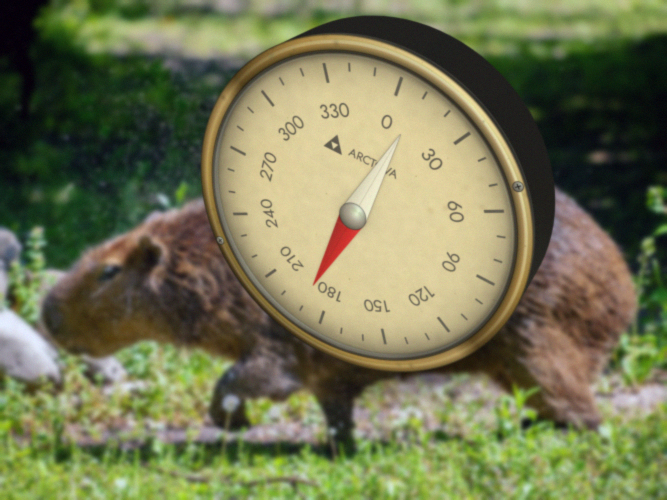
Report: 190 °
